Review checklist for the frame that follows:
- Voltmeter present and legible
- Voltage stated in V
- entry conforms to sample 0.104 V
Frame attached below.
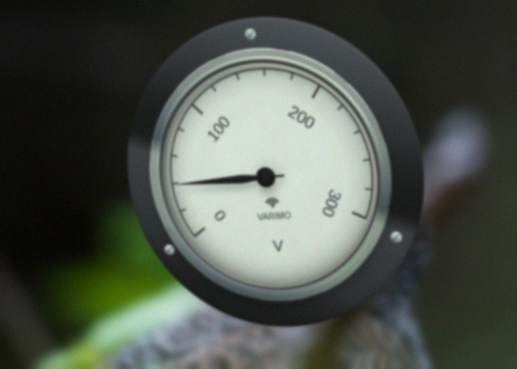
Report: 40 V
